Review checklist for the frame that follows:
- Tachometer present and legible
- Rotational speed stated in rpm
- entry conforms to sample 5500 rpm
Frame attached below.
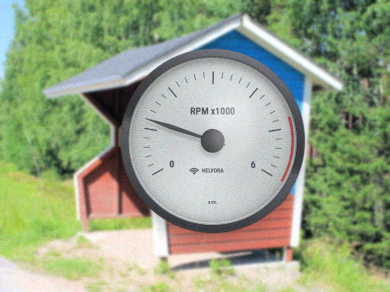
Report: 1200 rpm
